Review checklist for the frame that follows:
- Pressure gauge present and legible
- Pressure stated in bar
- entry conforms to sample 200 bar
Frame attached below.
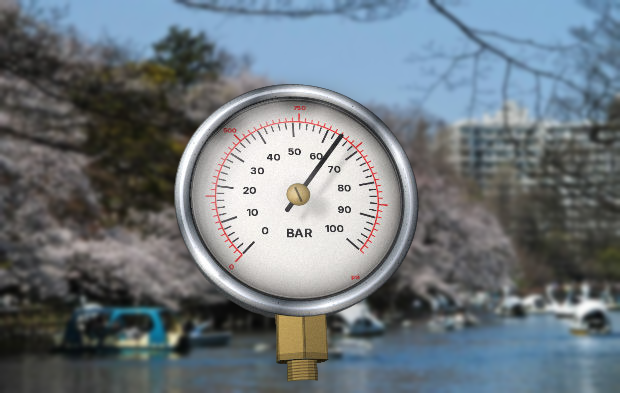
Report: 64 bar
